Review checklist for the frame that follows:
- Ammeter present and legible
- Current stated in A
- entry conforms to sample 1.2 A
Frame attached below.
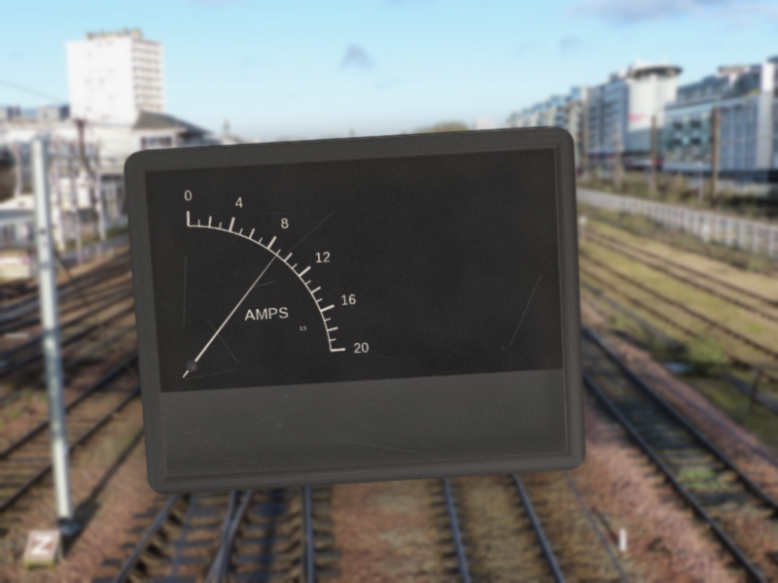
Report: 9 A
